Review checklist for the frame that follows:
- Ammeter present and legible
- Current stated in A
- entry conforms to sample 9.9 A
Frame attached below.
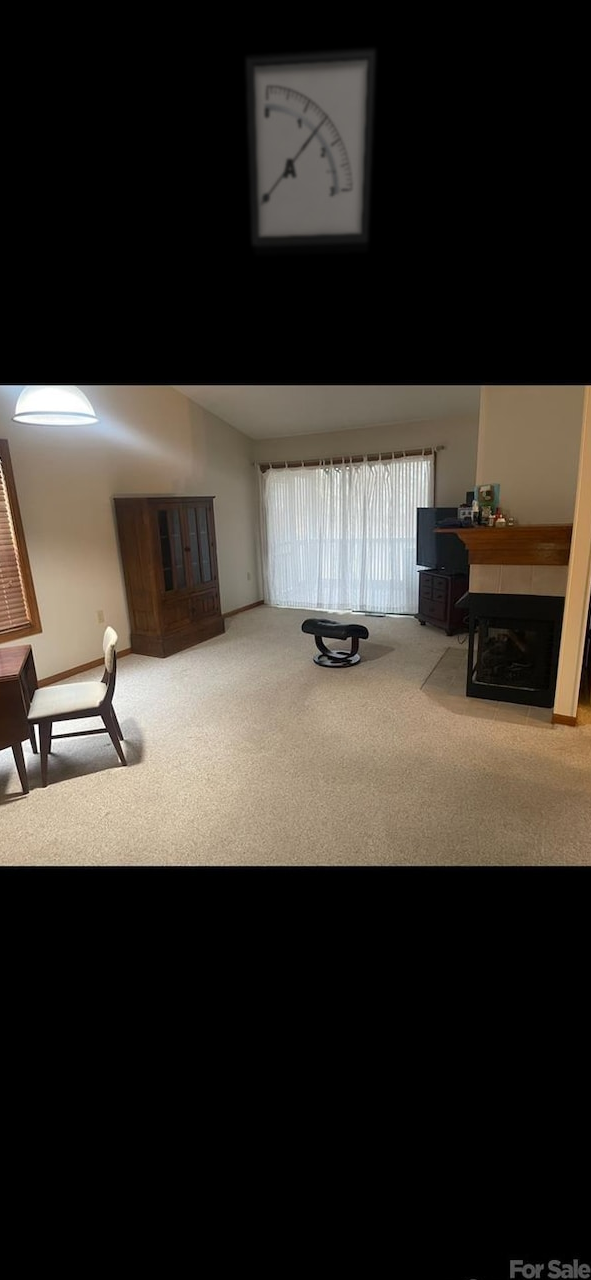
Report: 1.5 A
